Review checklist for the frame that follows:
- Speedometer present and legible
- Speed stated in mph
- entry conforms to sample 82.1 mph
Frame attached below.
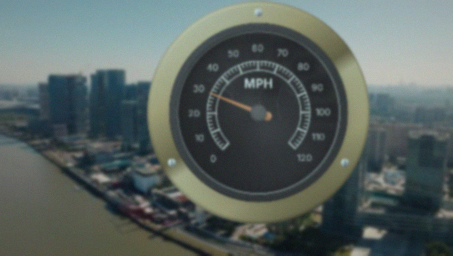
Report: 30 mph
